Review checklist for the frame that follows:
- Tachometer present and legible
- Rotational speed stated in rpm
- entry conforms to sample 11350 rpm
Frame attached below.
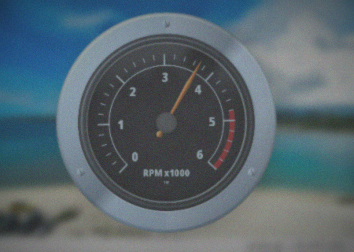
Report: 3700 rpm
